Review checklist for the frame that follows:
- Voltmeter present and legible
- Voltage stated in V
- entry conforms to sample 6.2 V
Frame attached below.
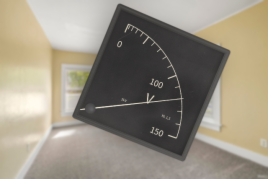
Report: 120 V
